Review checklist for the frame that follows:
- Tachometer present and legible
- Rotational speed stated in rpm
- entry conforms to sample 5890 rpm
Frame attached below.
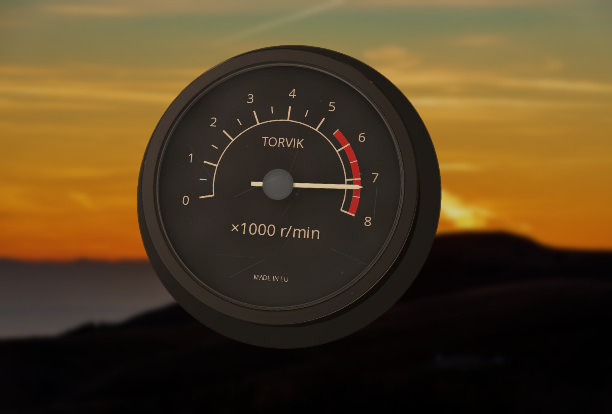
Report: 7250 rpm
